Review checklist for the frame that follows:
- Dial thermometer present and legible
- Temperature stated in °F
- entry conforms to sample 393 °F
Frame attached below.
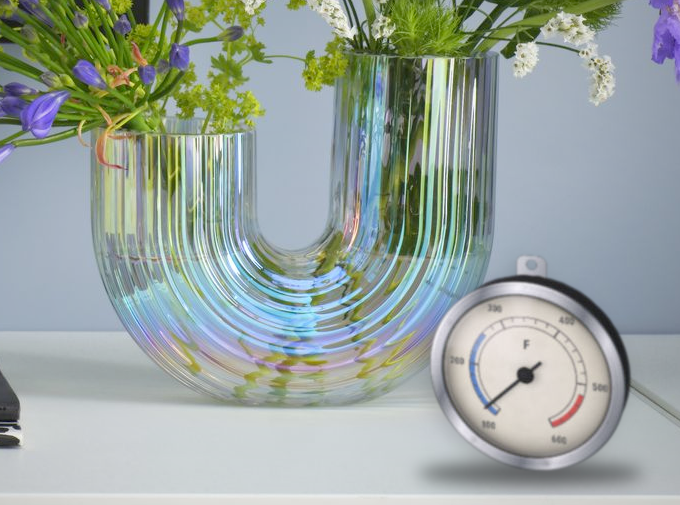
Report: 120 °F
